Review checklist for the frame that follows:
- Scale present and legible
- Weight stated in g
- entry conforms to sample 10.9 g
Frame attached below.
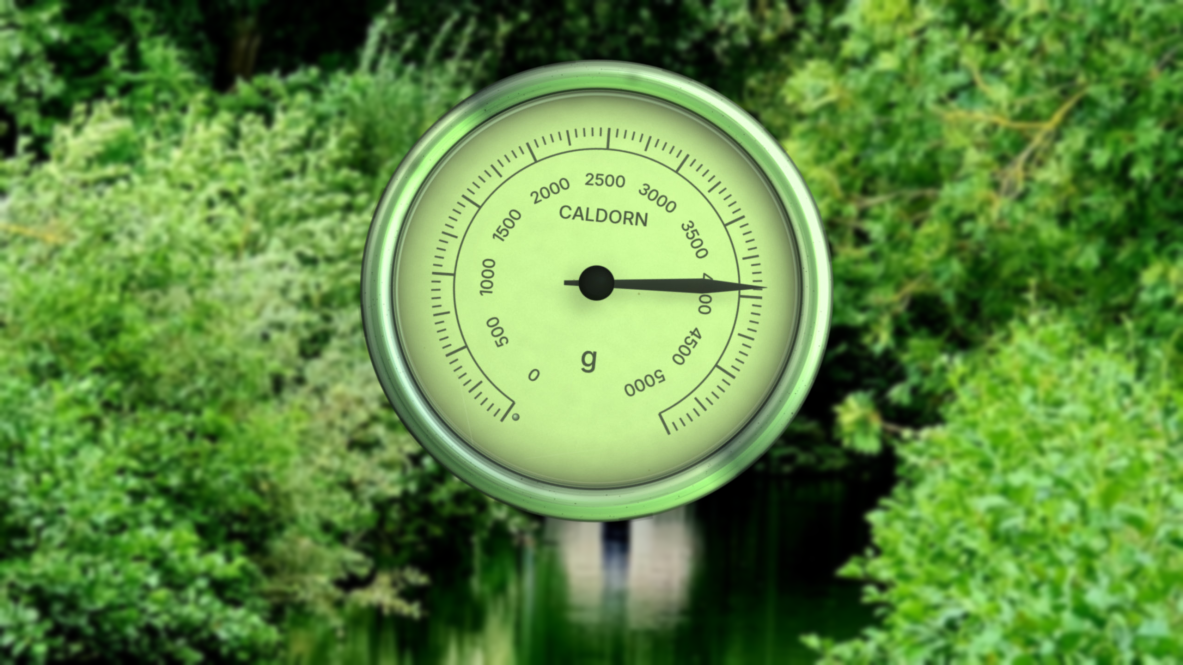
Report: 3950 g
